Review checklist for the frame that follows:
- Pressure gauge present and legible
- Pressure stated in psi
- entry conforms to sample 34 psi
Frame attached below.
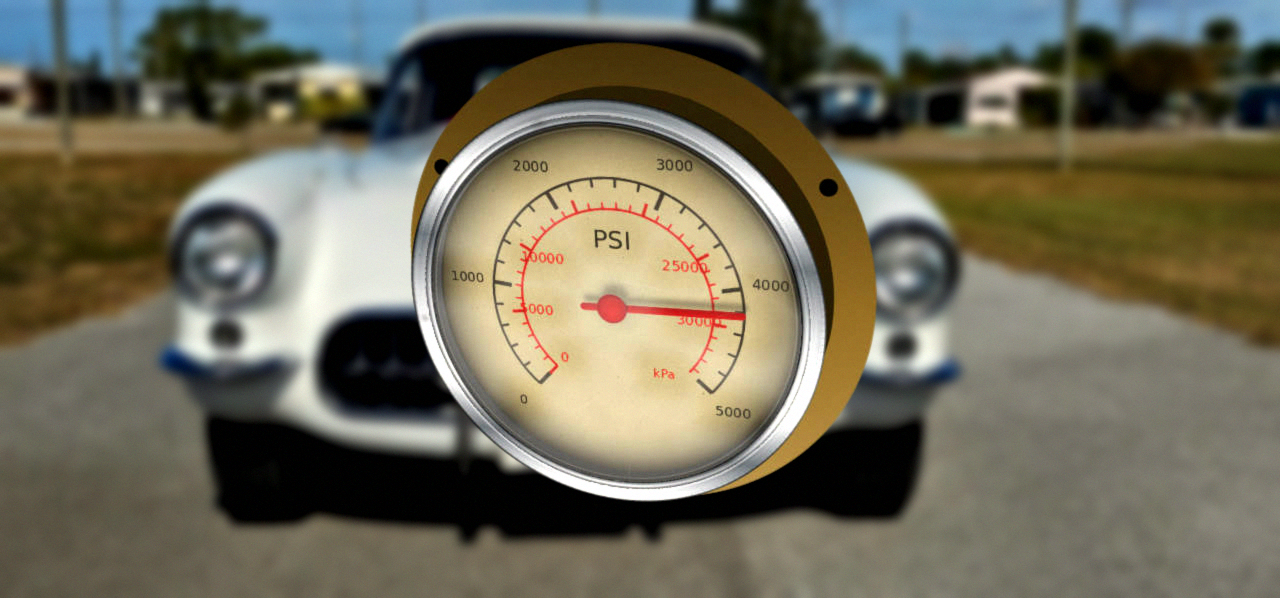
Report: 4200 psi
